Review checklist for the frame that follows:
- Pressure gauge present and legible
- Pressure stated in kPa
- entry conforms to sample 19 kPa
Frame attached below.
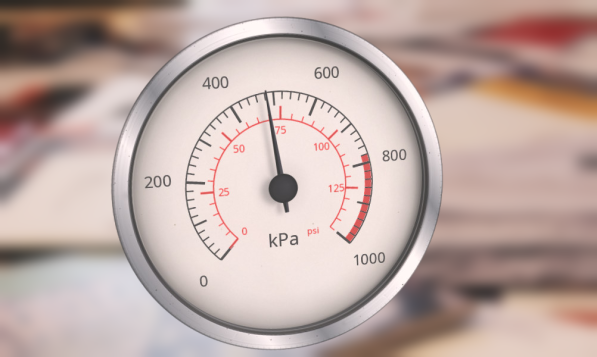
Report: 480 kPa
